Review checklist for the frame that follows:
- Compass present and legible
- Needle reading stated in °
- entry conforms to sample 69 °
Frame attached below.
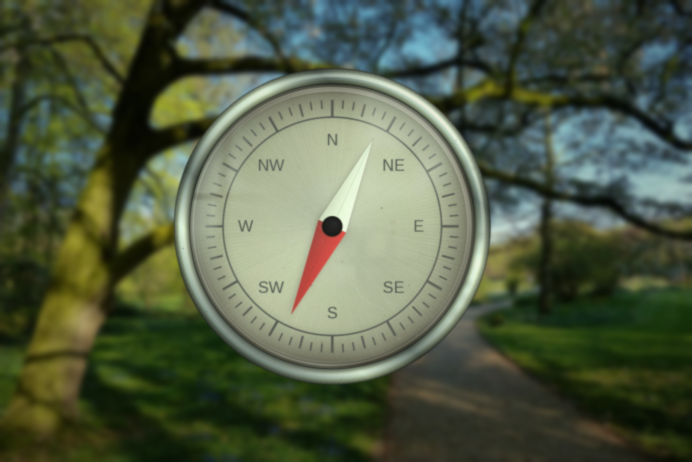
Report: 205 °
